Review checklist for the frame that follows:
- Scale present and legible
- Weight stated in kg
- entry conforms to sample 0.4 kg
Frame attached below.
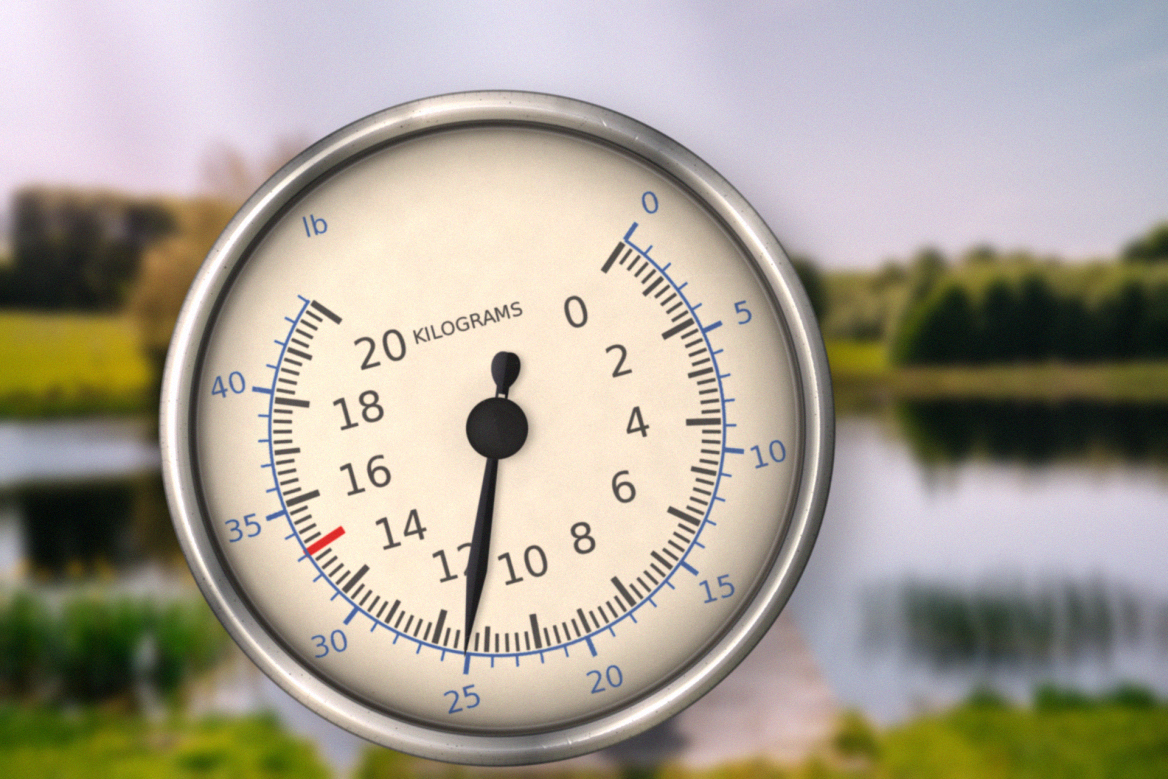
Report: 11.4 kg
